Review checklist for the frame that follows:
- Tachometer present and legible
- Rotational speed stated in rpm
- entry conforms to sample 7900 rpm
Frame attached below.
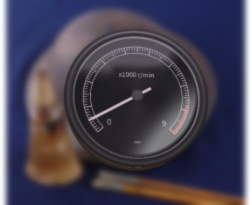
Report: 500 rpm
